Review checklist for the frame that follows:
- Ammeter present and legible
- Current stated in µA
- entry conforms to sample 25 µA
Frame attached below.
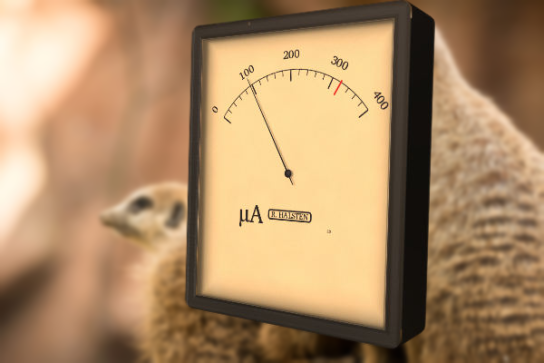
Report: 100 µA
